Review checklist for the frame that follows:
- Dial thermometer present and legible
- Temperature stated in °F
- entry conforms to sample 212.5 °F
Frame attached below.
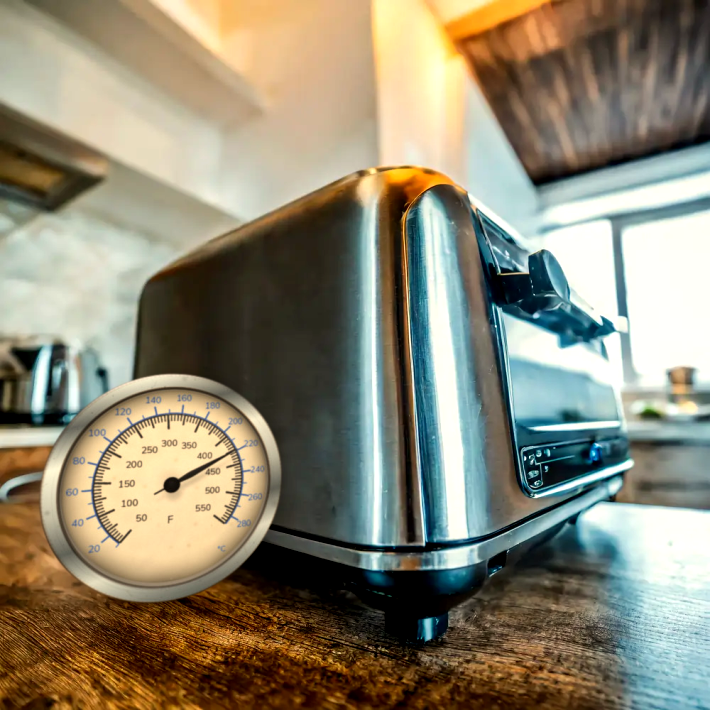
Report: 425 °F
